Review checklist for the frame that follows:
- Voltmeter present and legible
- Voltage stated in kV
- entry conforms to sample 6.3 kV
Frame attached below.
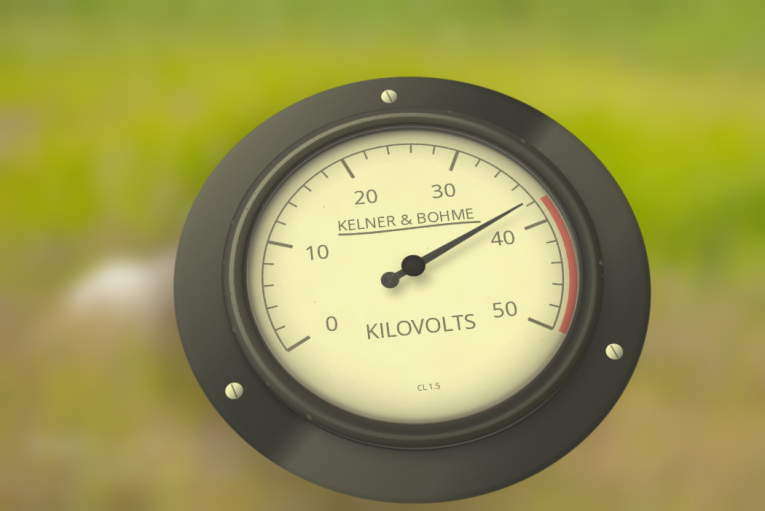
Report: 38 kV
